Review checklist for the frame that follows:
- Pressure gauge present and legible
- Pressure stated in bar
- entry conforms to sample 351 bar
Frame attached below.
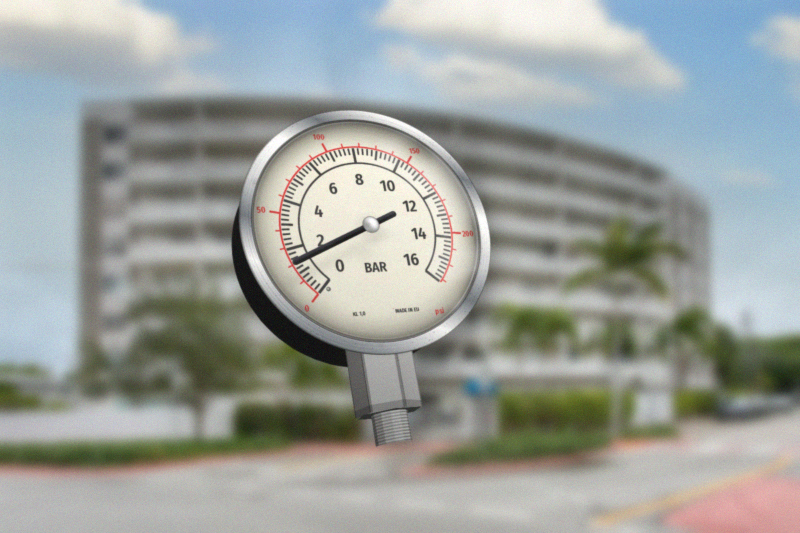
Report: 1.4 bar
